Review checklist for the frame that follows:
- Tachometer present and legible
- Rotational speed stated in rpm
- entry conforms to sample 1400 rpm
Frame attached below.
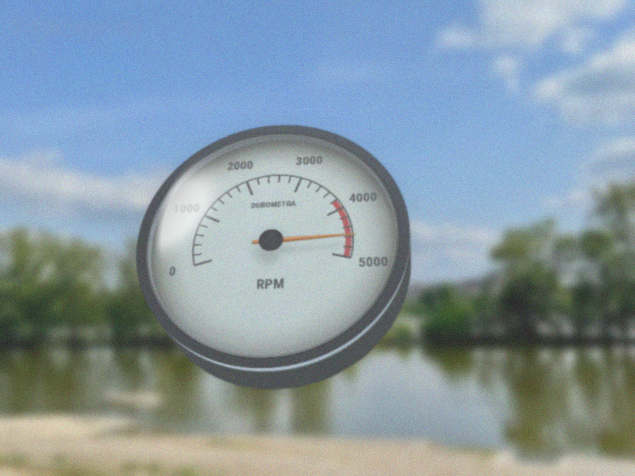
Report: 4600 rpm
